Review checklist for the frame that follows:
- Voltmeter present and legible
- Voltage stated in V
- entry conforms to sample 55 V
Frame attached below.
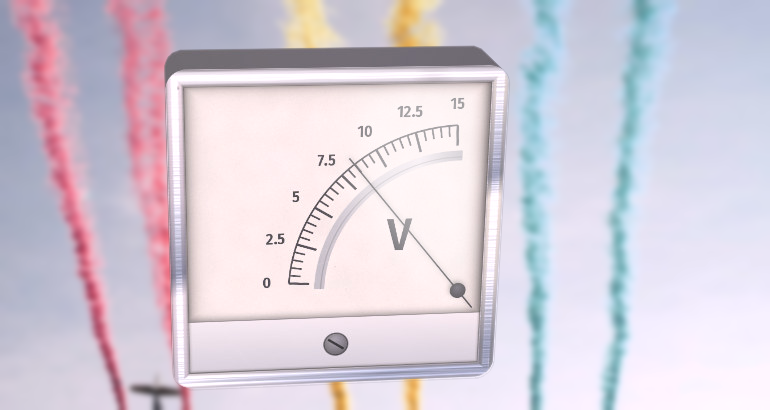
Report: 8.5 V
